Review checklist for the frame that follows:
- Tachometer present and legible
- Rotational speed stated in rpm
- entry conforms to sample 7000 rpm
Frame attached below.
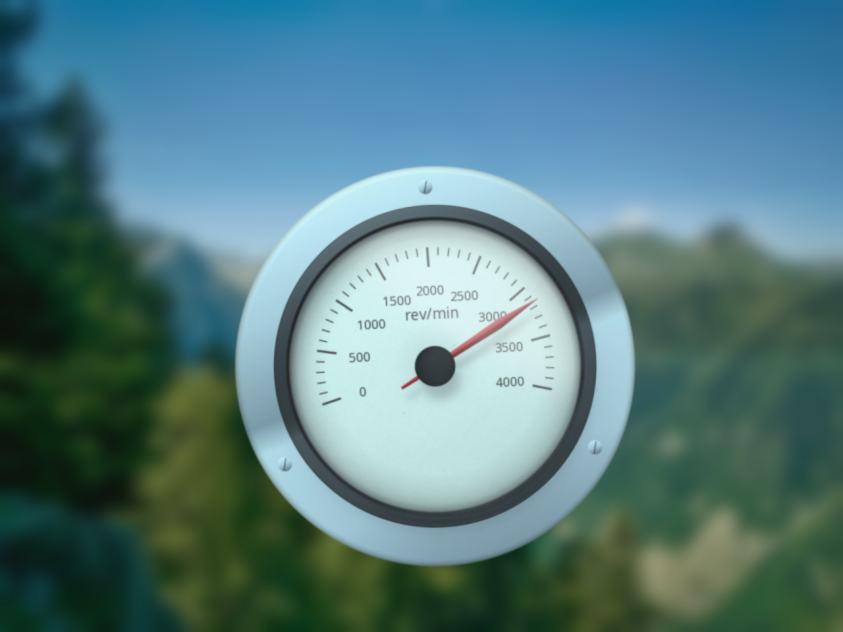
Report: 3150 rpm
